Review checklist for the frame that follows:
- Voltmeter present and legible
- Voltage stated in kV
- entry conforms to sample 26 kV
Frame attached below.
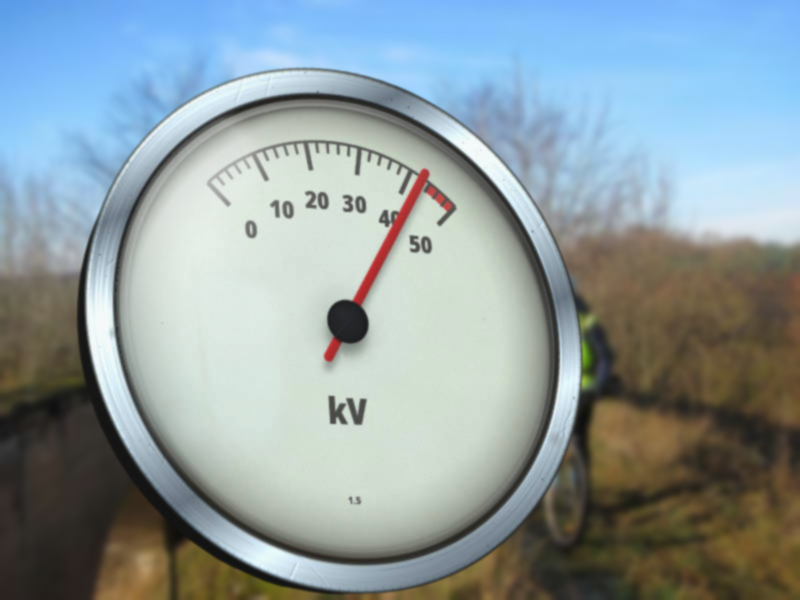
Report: 42 kV
